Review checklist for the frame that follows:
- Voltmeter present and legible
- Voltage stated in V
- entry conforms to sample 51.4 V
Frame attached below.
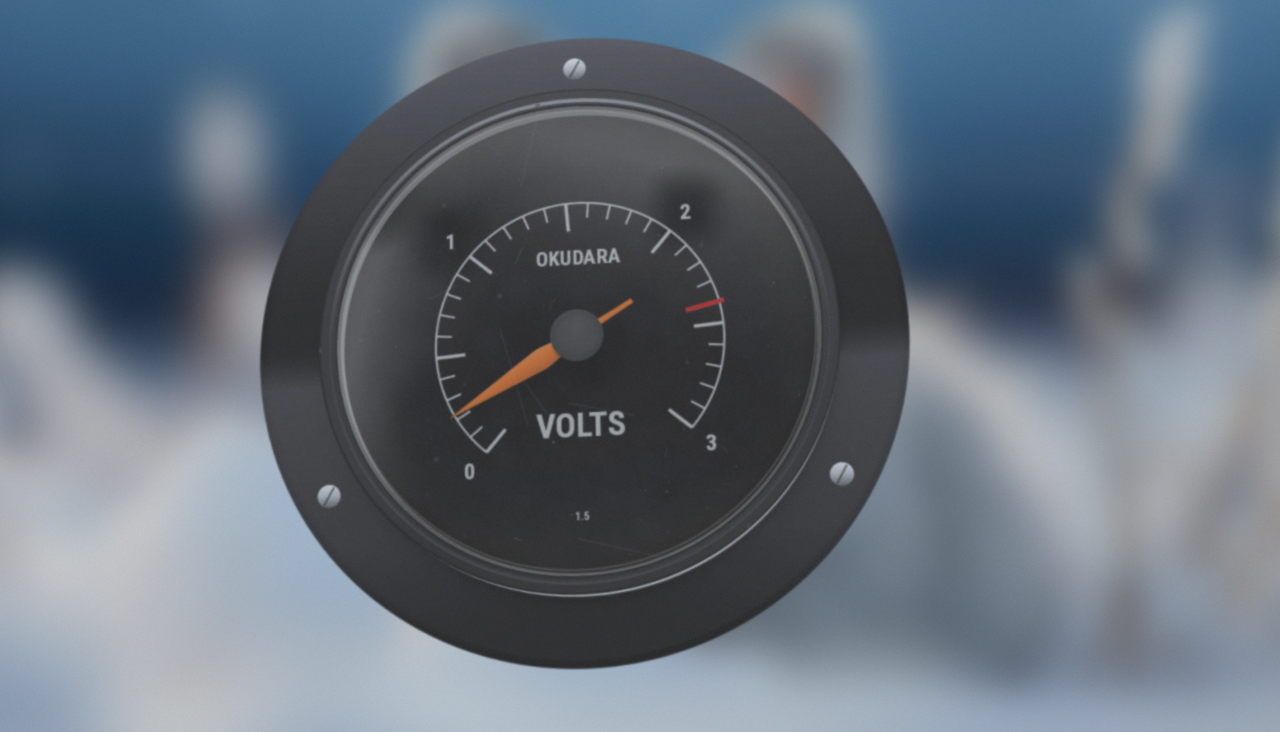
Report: 0.2 V
